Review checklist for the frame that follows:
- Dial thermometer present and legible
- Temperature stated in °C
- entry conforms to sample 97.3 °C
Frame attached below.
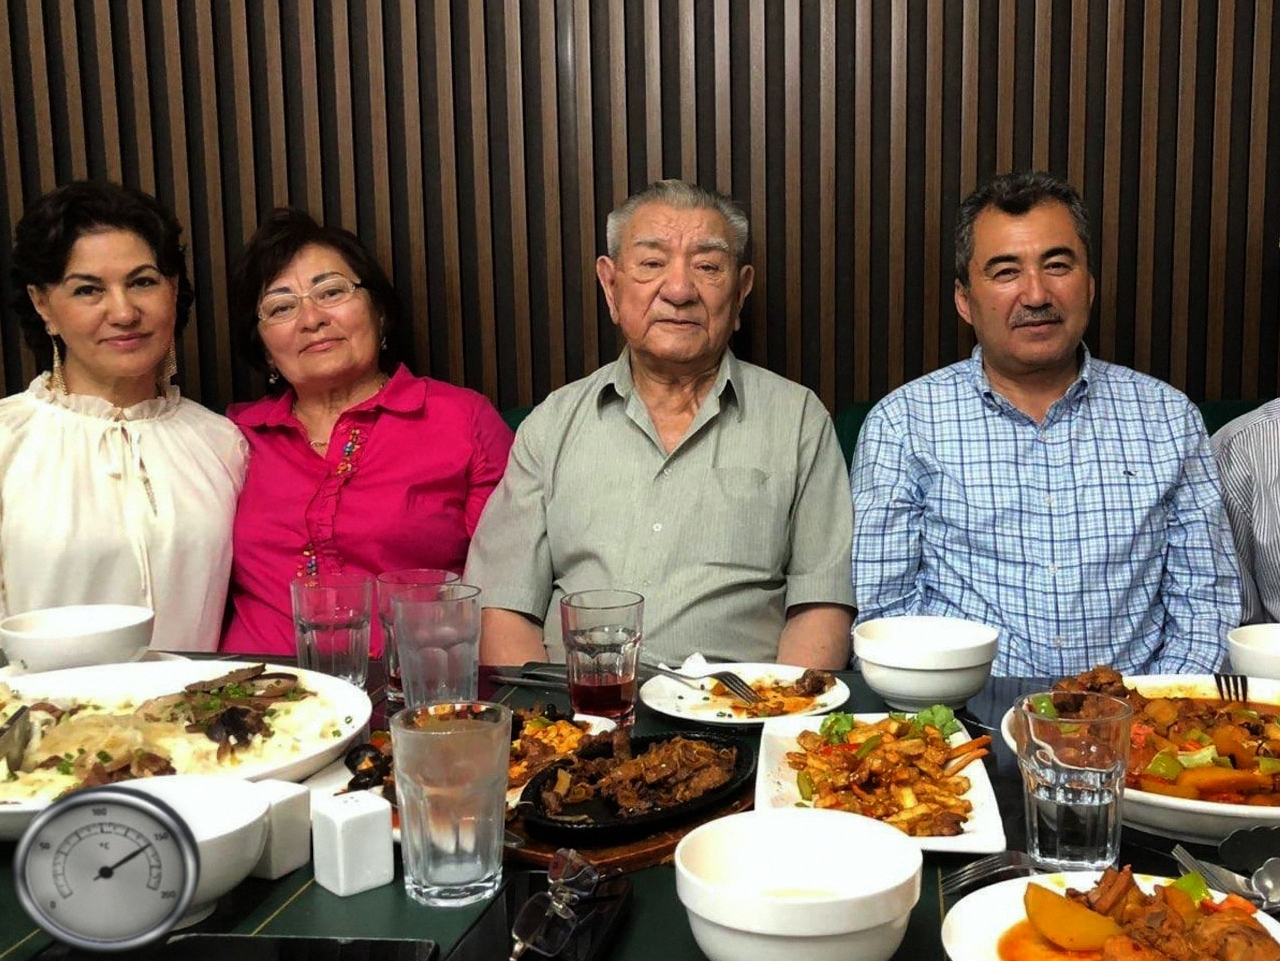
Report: 150 °C
